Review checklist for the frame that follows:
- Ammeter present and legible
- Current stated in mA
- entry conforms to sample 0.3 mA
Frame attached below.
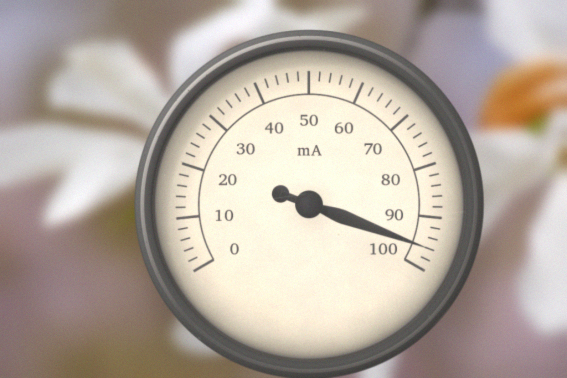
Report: 96 mA
